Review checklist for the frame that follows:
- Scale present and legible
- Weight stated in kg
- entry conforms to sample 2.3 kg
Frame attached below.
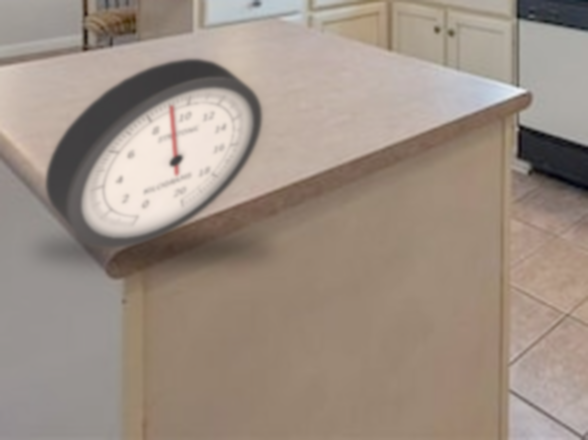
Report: 9 kg
